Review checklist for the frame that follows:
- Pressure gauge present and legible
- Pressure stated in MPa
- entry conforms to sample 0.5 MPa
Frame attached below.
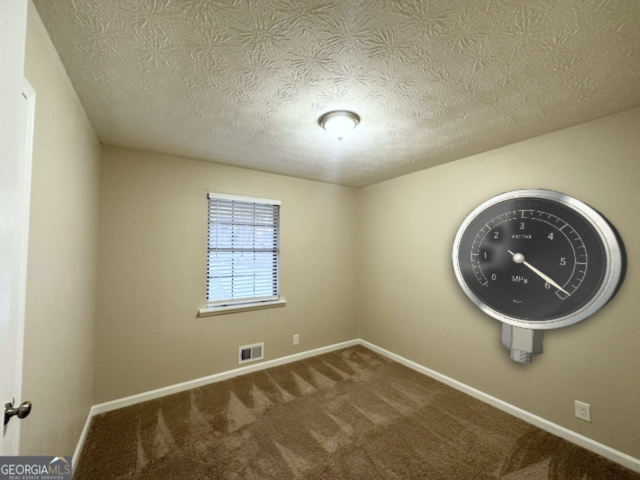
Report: 5.8 MPa
